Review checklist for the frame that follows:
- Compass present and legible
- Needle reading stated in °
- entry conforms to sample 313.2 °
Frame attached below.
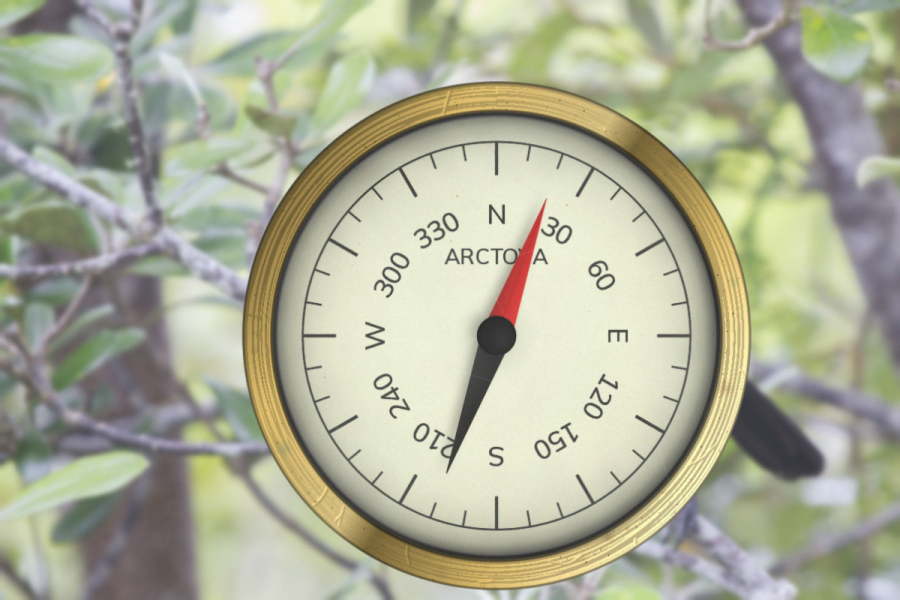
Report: 20 °
